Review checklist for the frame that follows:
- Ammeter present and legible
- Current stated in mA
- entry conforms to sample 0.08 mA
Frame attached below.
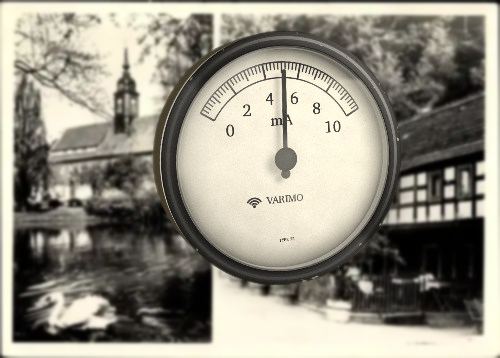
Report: 5 mA
